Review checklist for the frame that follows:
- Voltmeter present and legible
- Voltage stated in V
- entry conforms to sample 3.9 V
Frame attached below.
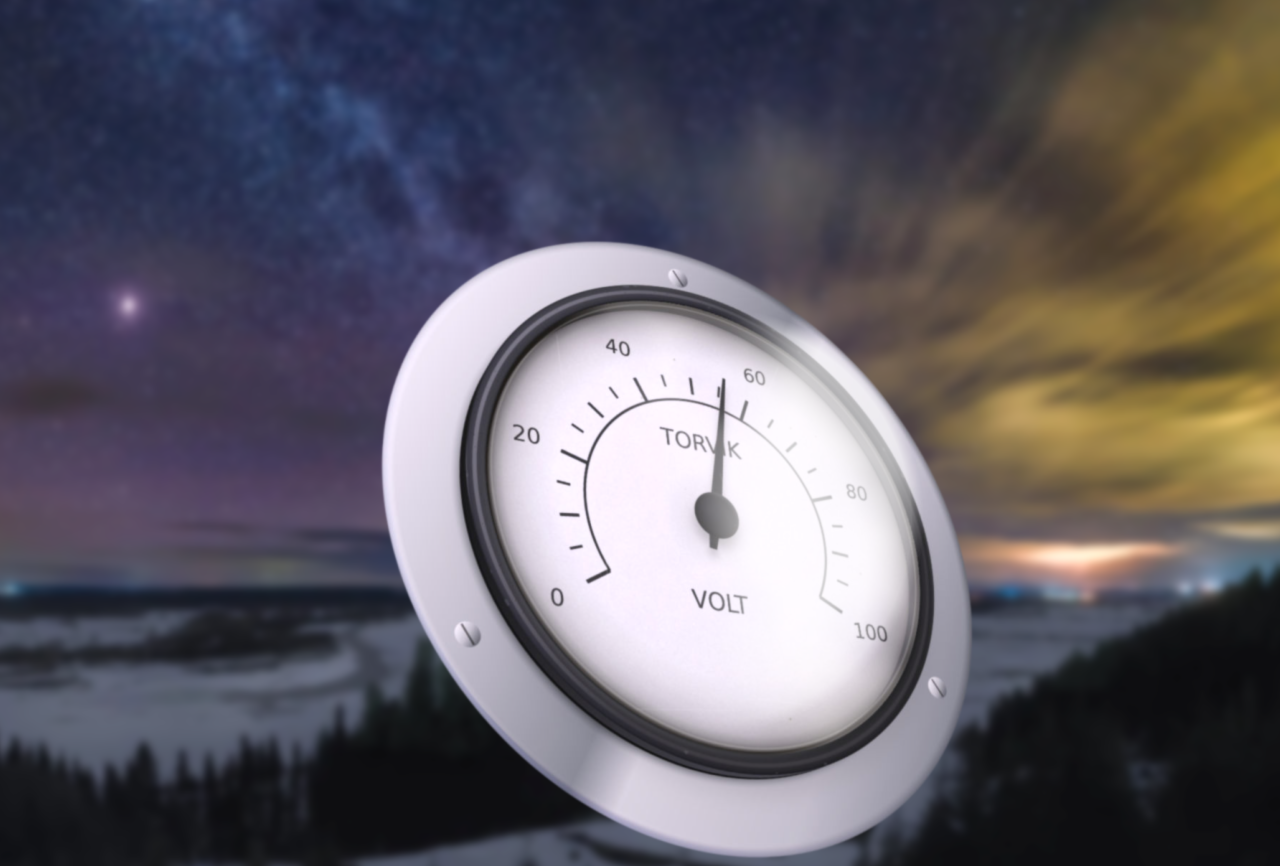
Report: 55 V
